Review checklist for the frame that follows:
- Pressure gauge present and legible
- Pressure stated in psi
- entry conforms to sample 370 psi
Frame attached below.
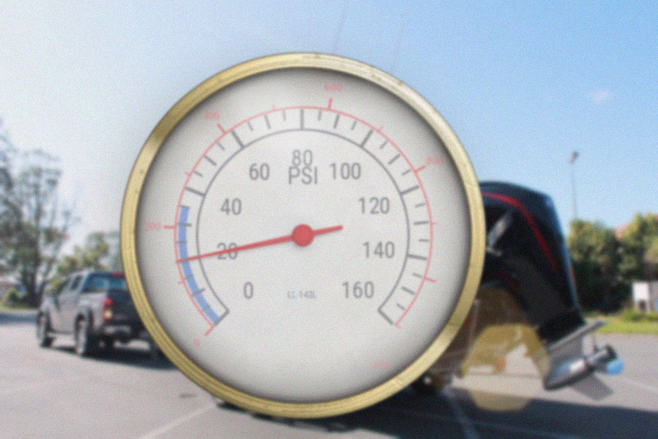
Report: 20 psi
